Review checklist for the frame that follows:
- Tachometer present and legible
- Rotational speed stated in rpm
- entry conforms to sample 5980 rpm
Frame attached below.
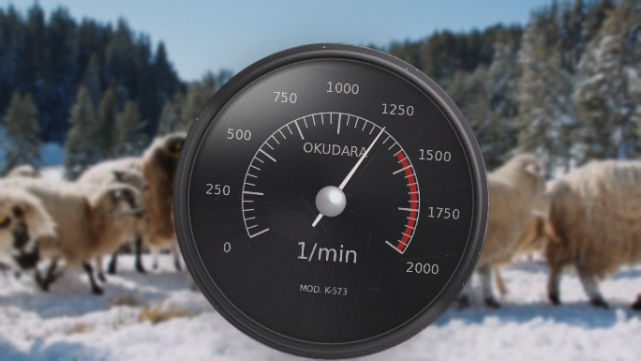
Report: 1250 rpm
